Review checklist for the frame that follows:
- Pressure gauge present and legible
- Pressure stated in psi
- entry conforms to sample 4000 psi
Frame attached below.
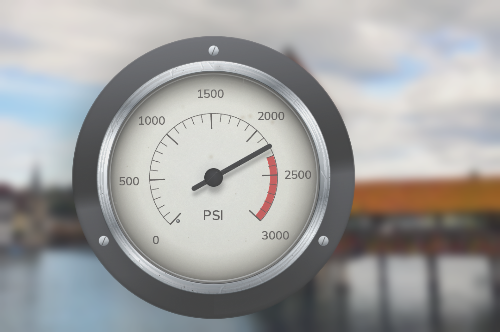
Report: 2200 psi
